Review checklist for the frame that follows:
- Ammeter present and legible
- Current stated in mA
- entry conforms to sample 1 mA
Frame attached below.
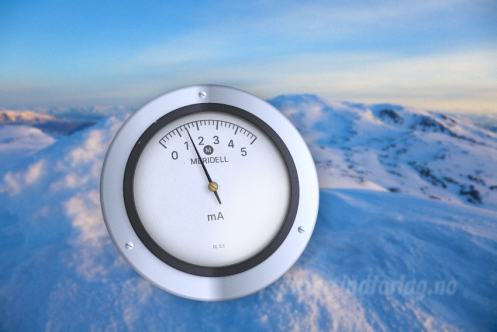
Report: 1.4 mA
